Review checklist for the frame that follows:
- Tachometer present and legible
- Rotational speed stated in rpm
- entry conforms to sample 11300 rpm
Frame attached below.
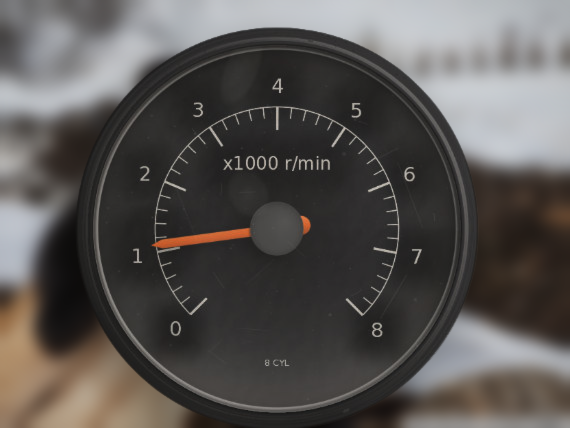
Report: 1100 rpm
